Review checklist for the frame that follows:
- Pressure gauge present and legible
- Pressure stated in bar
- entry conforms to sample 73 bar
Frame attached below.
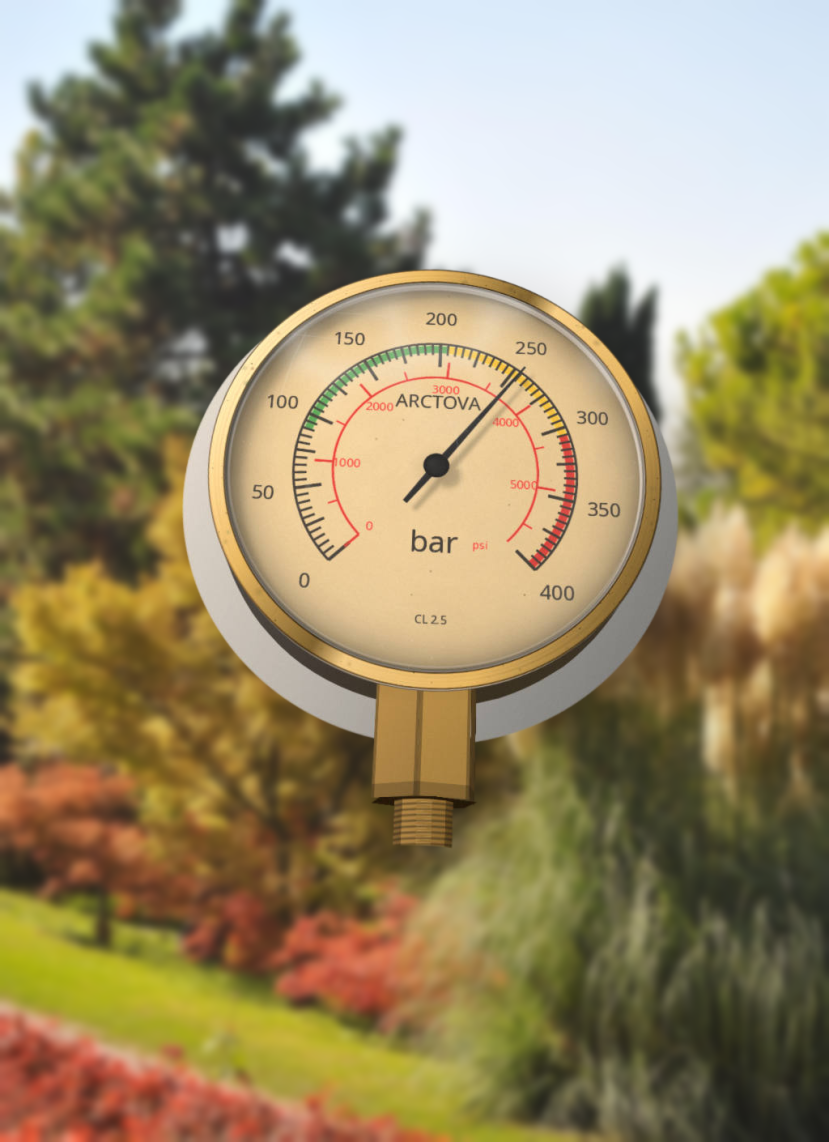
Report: 255 bar
